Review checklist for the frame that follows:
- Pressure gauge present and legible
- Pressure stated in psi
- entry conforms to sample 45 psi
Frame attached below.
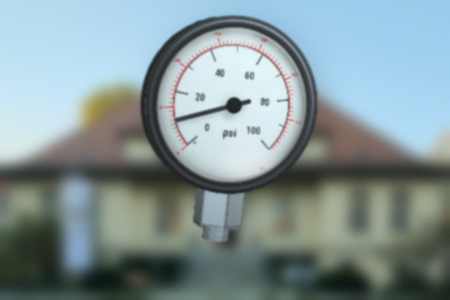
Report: 10 psi
